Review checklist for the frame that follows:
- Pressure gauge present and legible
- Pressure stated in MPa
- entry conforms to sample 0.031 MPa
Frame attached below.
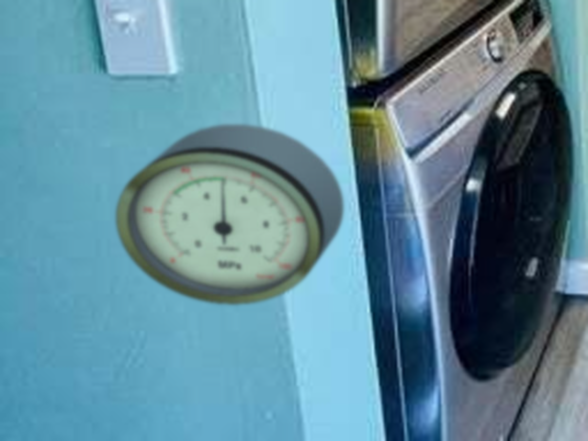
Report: 5 MPa
